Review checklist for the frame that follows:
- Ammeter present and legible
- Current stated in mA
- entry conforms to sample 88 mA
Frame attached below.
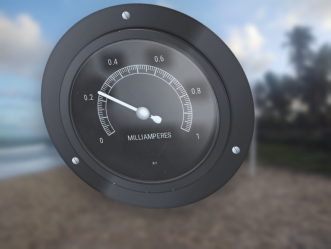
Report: 0.25 mA
